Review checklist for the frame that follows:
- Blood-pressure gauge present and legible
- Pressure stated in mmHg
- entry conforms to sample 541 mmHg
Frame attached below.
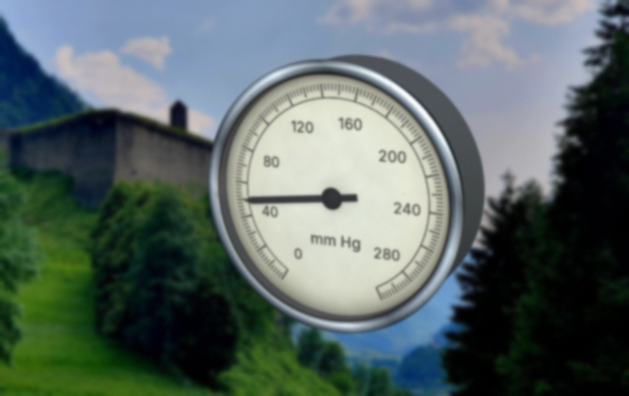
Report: 50 mmHg
